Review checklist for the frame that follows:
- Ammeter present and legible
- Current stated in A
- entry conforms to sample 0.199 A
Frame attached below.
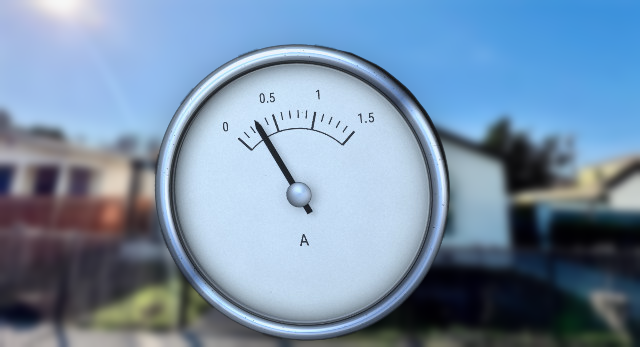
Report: 0.3 A
